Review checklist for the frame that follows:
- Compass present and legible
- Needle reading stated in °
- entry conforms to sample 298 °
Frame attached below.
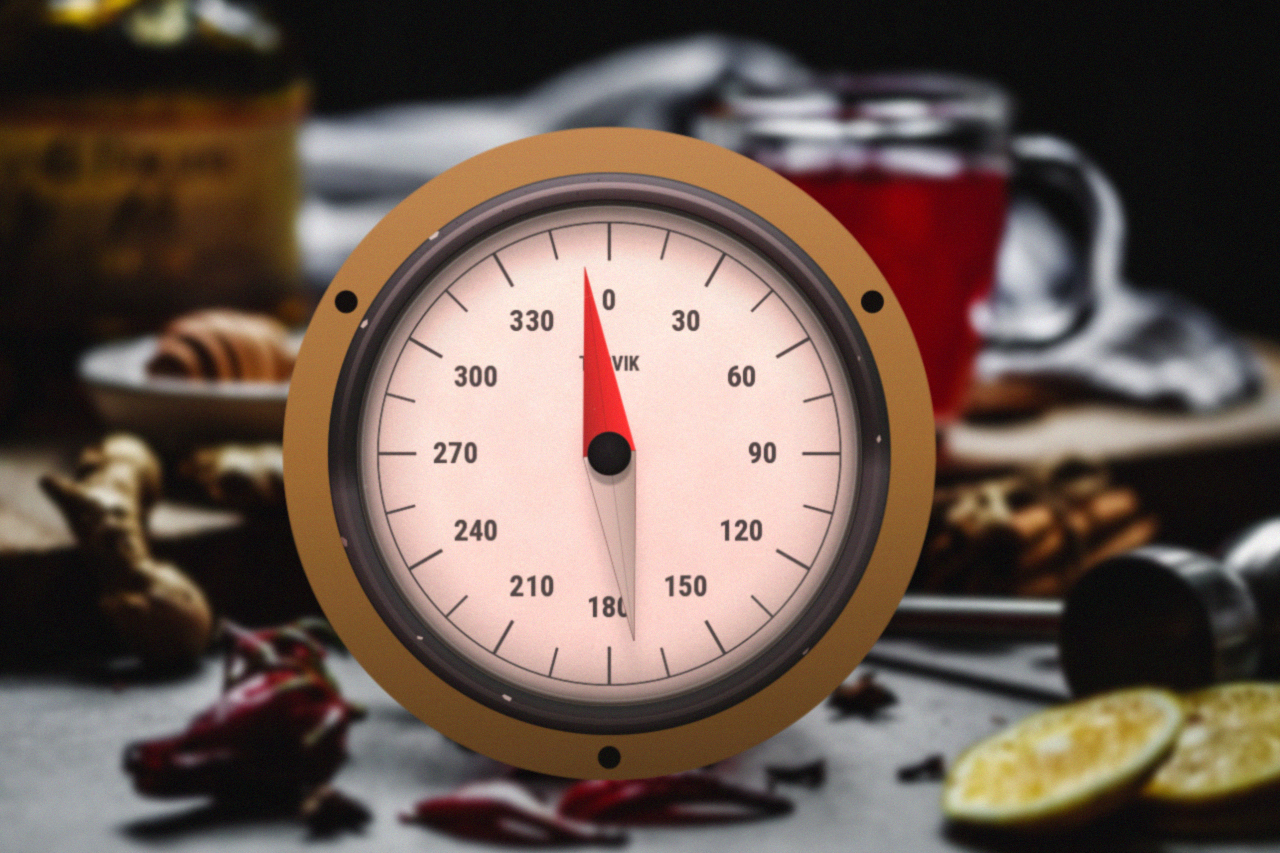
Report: 352.5 °
